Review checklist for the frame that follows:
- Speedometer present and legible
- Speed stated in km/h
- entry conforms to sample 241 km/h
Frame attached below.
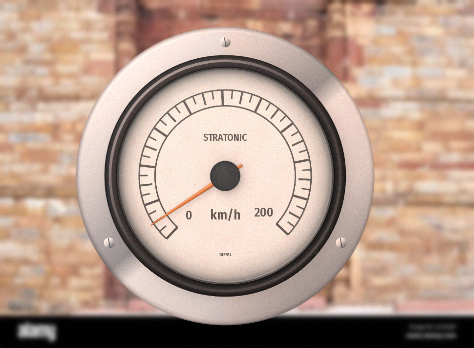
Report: 10 km/h
